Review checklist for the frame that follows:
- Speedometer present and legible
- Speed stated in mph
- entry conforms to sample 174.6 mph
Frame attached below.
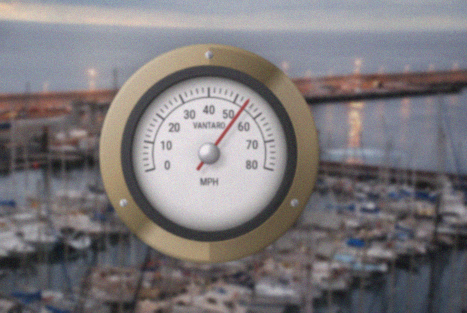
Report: 54 mph
